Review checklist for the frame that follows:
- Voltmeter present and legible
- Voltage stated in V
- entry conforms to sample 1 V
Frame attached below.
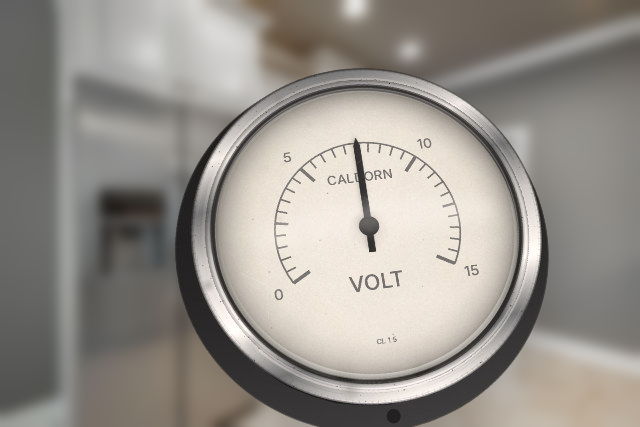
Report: 7.5 V
